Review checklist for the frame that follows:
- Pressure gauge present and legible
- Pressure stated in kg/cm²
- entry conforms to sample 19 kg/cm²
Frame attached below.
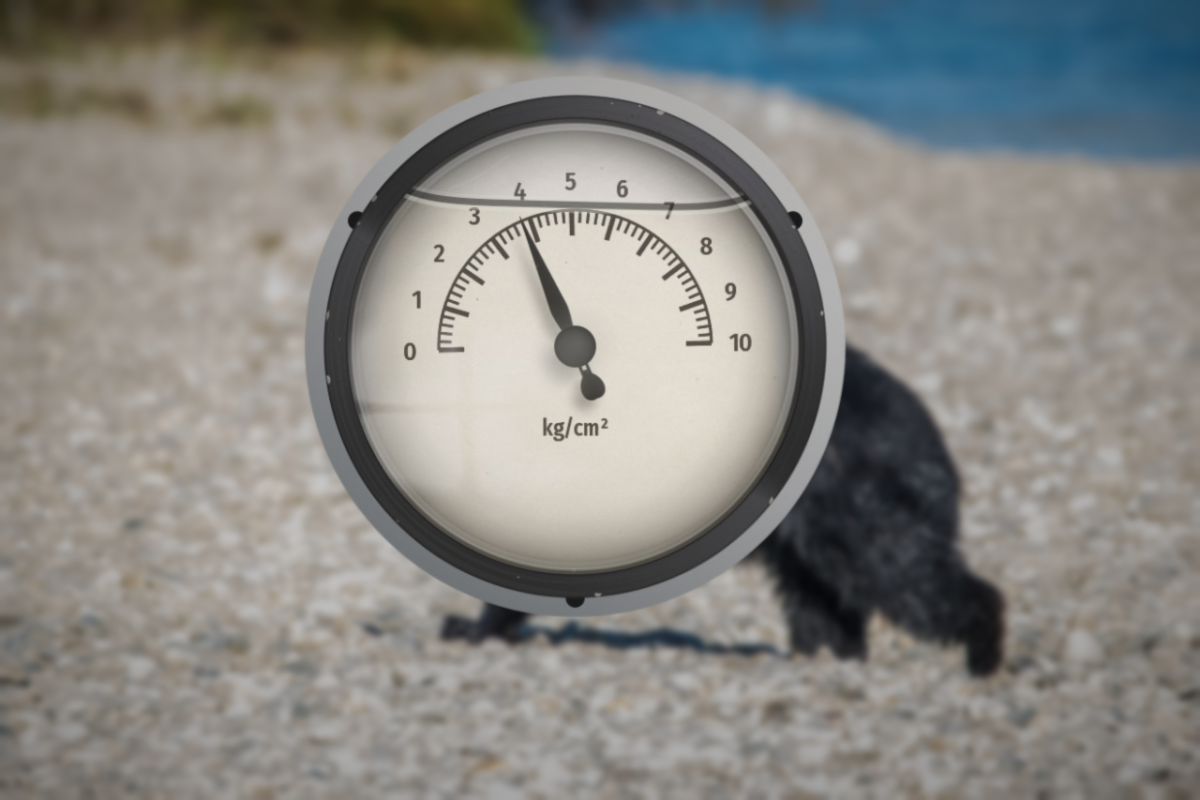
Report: 3.8 kg/cm²
